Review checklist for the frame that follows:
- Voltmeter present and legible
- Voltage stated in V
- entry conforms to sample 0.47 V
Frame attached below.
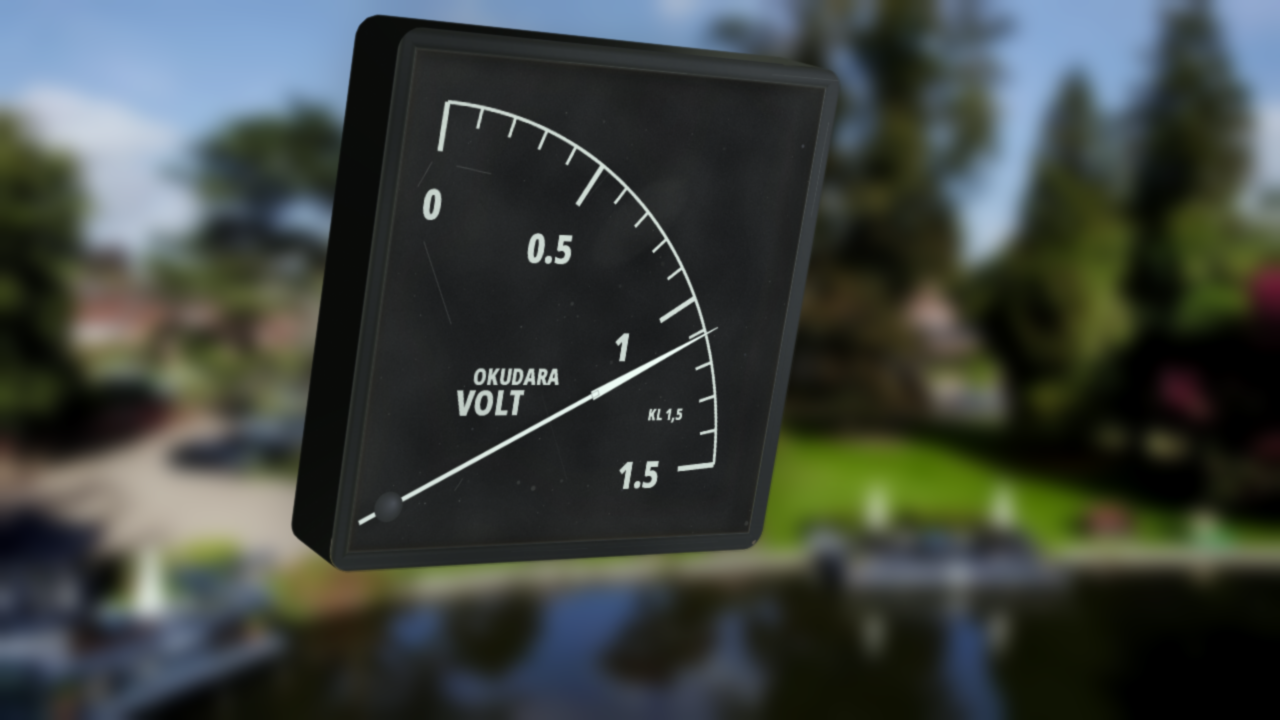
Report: 1.1 V
